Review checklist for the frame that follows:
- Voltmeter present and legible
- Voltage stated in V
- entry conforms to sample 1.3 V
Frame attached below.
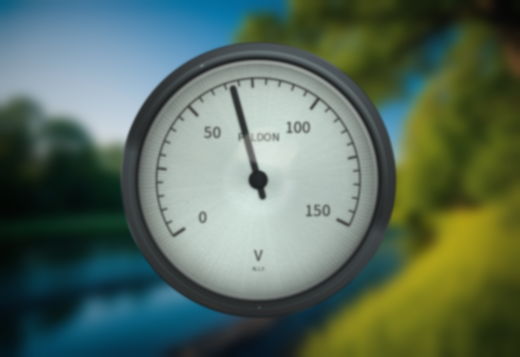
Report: 67.5 V
